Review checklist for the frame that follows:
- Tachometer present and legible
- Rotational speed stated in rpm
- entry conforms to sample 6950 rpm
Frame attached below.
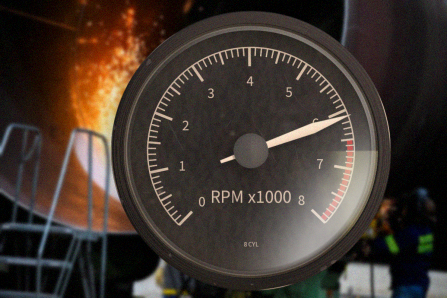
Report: 6100 rpm
